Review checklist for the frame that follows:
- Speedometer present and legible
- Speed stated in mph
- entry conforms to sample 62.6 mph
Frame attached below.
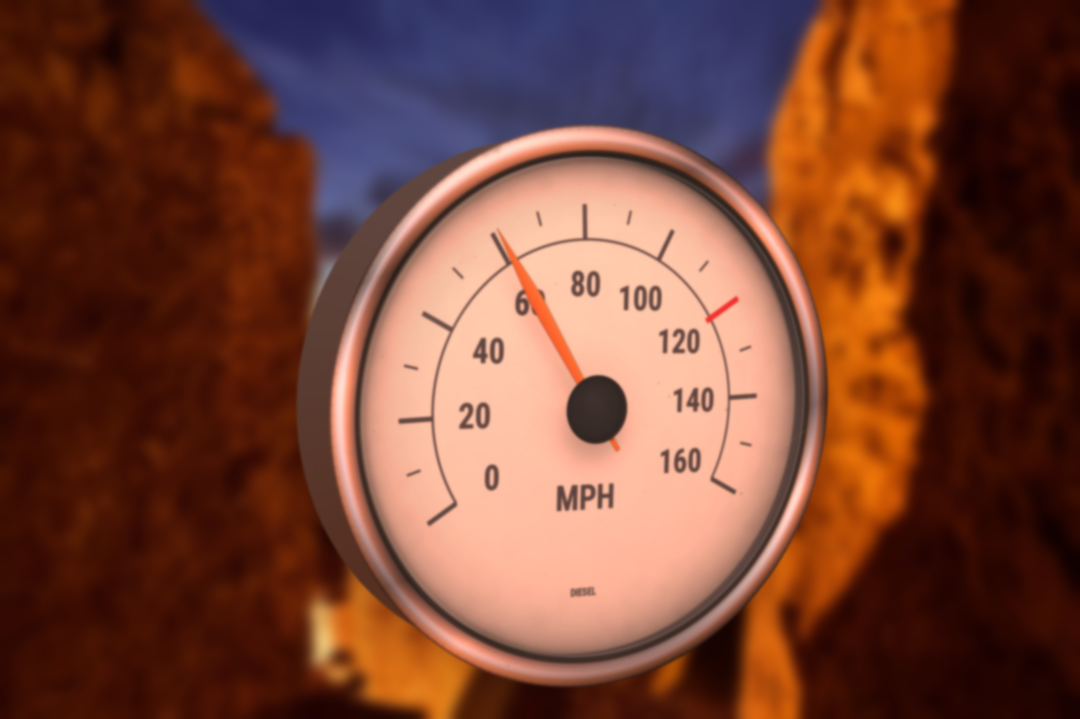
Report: 60 mph
